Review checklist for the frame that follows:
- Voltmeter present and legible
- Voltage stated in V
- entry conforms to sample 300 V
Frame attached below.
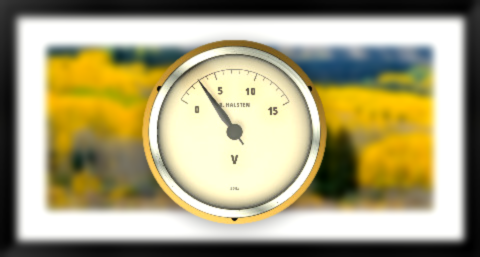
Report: 3 V
